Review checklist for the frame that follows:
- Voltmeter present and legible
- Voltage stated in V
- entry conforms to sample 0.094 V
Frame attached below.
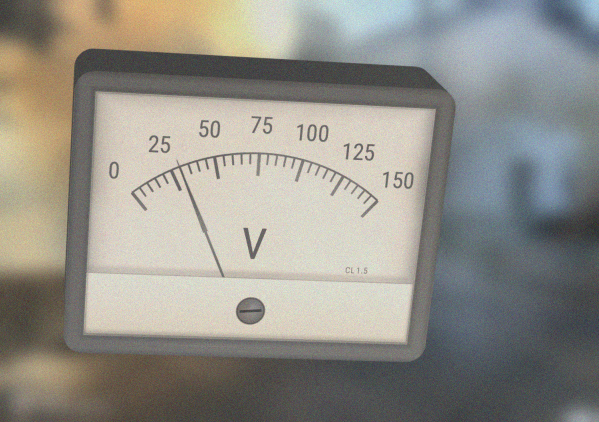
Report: 30 V
